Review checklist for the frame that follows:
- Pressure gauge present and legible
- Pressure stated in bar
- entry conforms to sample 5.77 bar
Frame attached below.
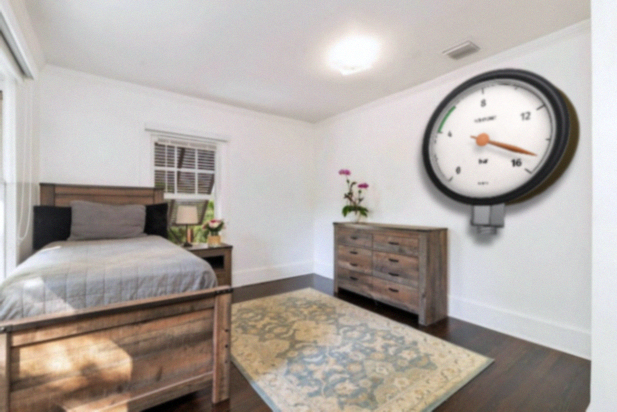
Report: 15 bar
